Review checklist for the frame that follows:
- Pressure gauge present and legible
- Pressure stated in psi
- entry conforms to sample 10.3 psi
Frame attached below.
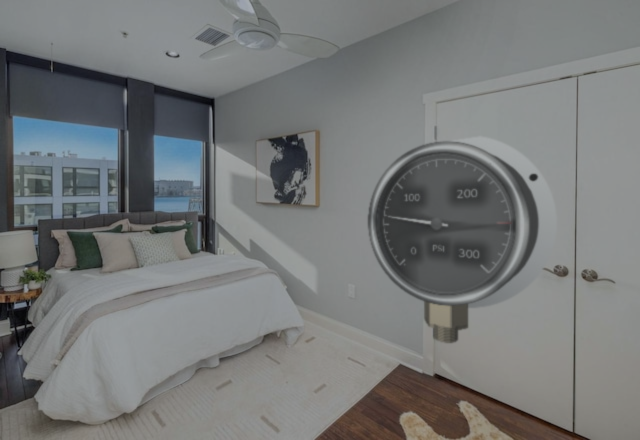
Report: 60 psi
